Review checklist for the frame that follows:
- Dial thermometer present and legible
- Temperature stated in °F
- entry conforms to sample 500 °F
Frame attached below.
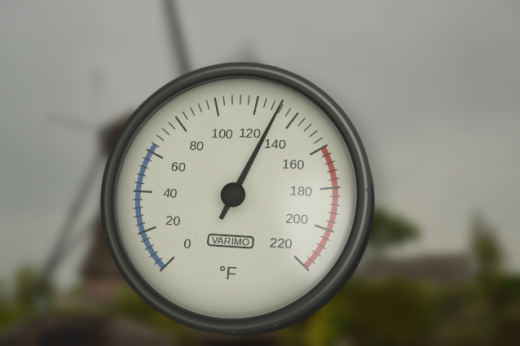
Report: 132 °F
